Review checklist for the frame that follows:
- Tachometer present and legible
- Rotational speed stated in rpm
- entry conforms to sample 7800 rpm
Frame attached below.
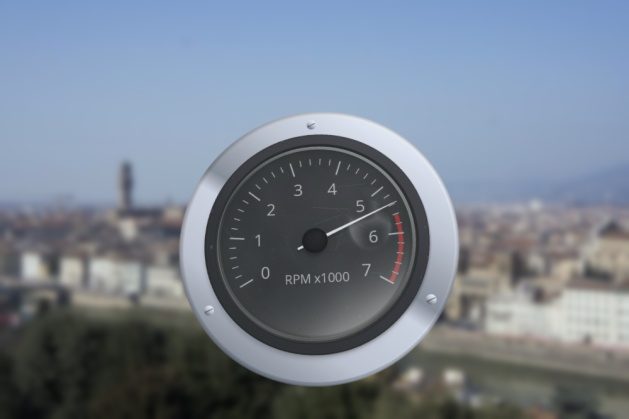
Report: 5400 rpm
